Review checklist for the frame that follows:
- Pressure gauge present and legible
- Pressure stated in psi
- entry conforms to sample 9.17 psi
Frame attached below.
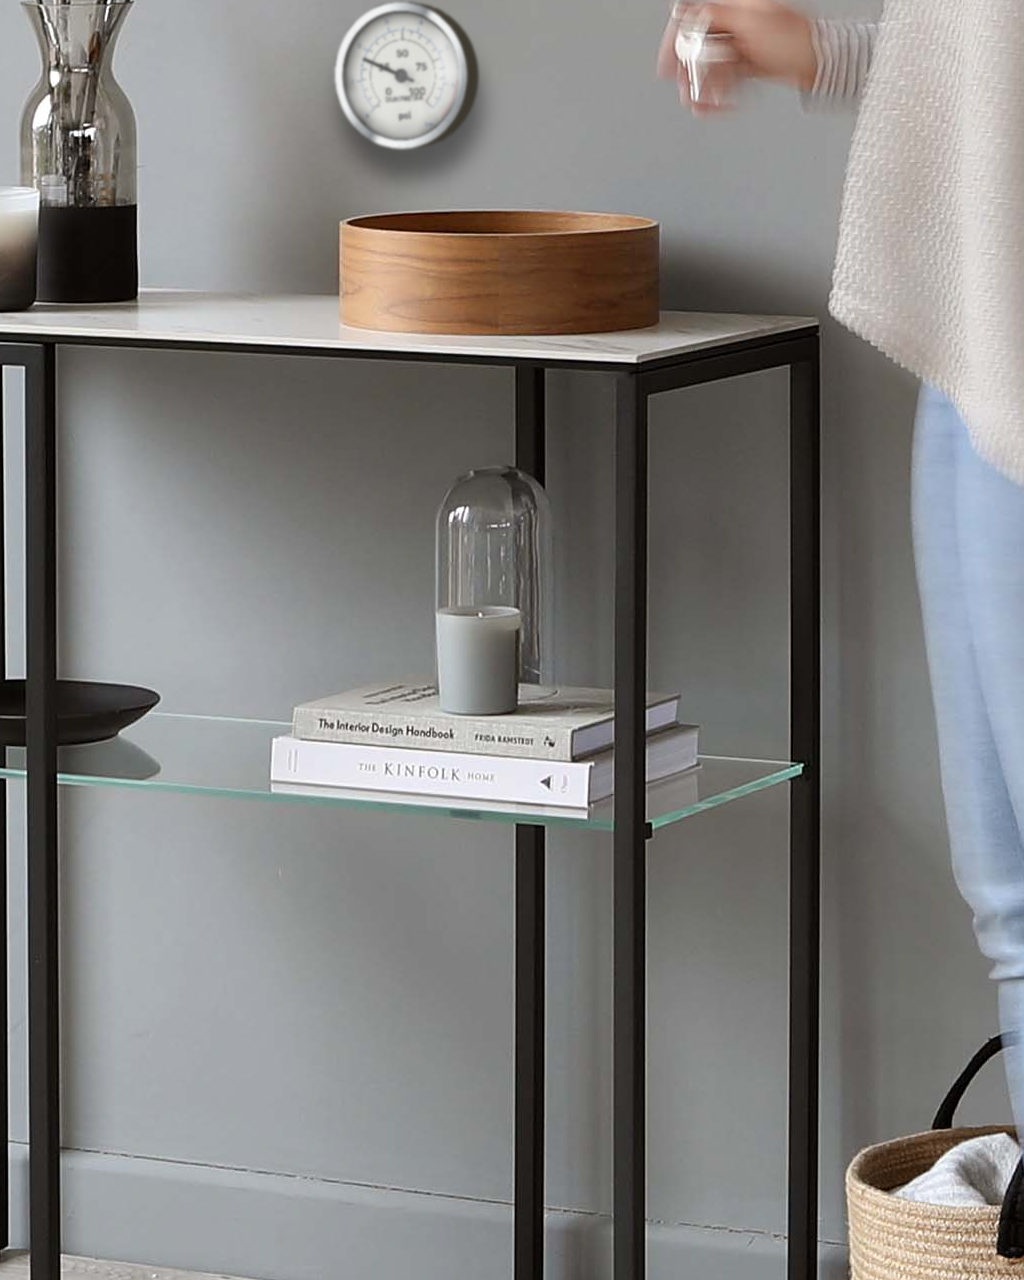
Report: 25 psi
